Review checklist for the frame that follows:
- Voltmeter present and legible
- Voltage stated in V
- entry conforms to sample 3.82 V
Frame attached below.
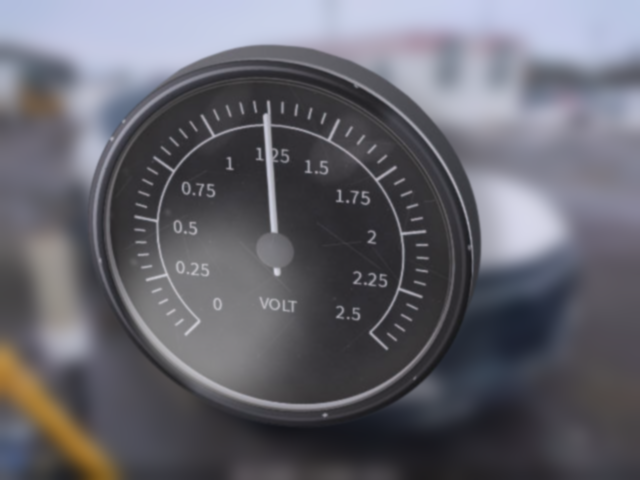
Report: 1.25 V
